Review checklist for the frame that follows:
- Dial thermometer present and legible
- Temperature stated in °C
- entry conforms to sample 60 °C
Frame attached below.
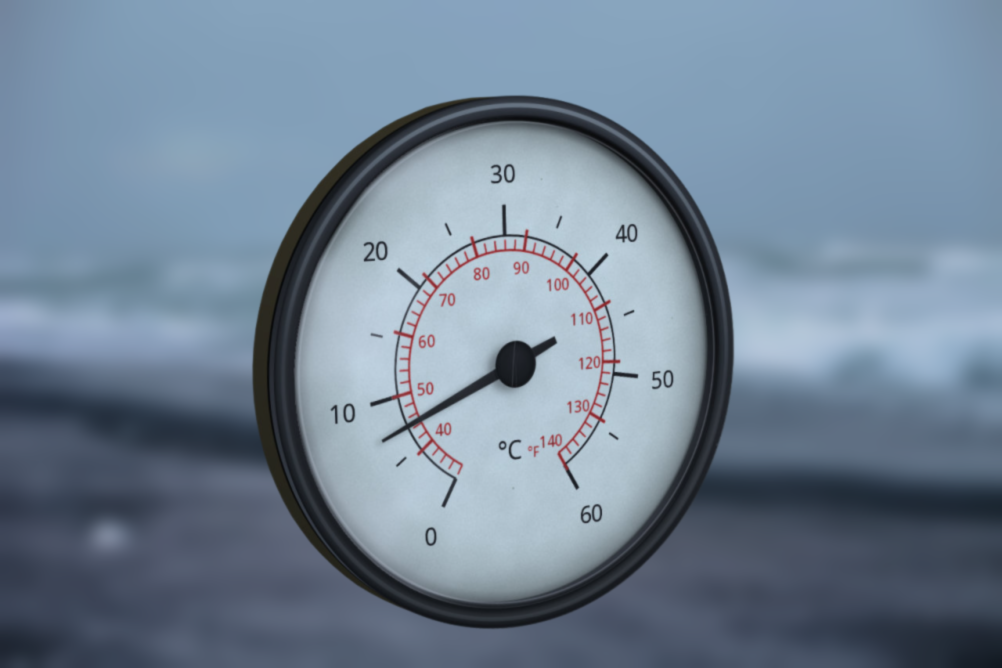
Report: 7.5 °C
